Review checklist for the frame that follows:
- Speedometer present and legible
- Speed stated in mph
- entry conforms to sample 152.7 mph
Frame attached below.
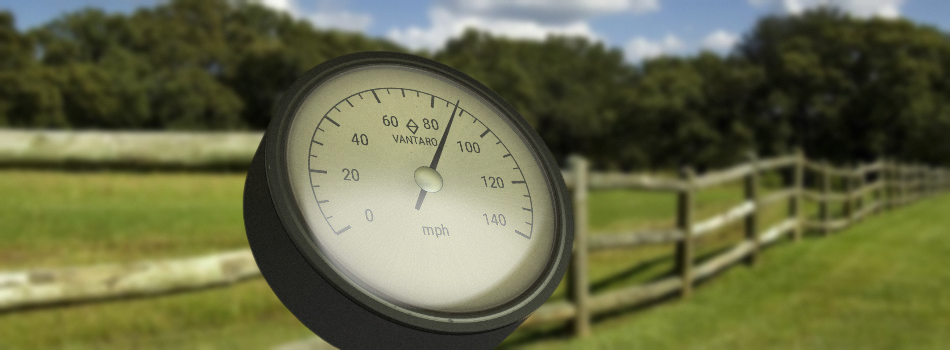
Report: 87.5 mph
